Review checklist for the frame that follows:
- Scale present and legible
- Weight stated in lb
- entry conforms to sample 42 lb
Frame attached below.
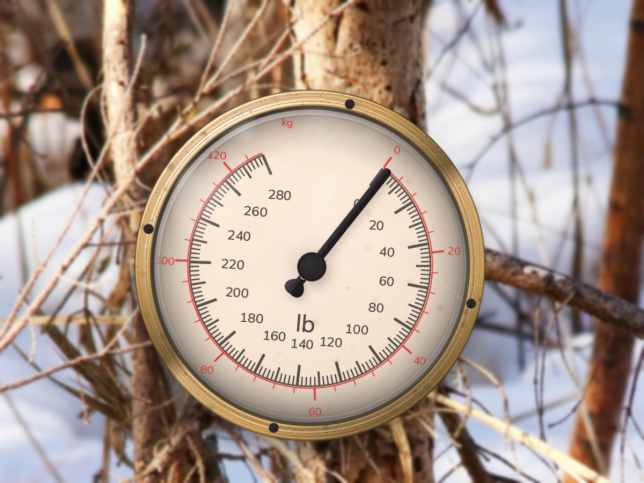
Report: 2 lb
